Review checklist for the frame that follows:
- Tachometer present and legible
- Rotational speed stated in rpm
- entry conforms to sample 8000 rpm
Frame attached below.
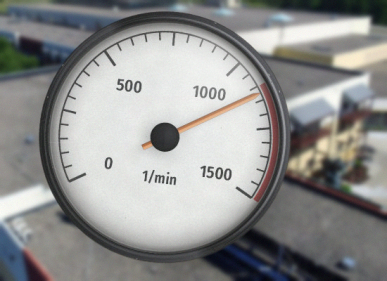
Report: 1125 rpm
